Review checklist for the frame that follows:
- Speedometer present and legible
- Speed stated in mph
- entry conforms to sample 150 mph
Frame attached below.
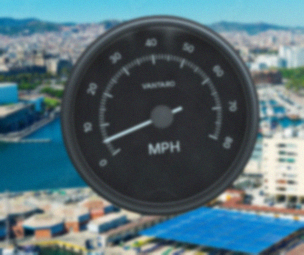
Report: 5 mph
